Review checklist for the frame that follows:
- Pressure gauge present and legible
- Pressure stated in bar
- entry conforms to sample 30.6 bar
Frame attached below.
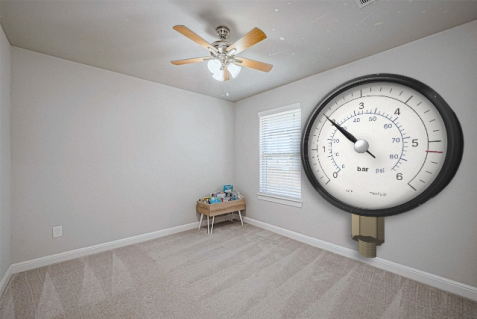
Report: 2 bar
